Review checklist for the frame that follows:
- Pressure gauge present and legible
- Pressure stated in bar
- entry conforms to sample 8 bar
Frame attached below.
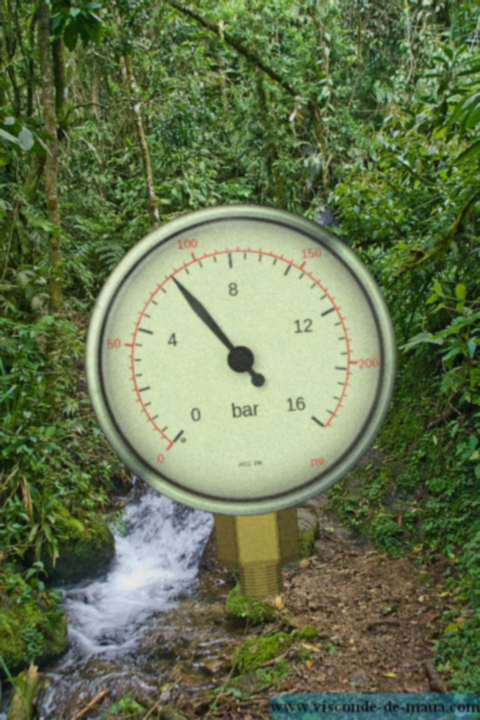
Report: 6 bar
